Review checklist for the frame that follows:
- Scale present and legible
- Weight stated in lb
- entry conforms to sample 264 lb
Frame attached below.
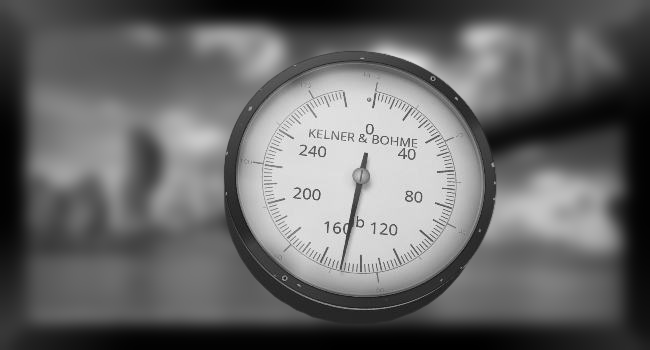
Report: 150 lb
